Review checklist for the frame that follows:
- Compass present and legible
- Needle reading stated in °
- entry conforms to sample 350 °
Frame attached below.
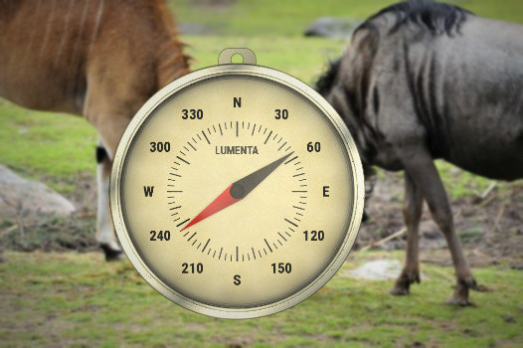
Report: 235 °
